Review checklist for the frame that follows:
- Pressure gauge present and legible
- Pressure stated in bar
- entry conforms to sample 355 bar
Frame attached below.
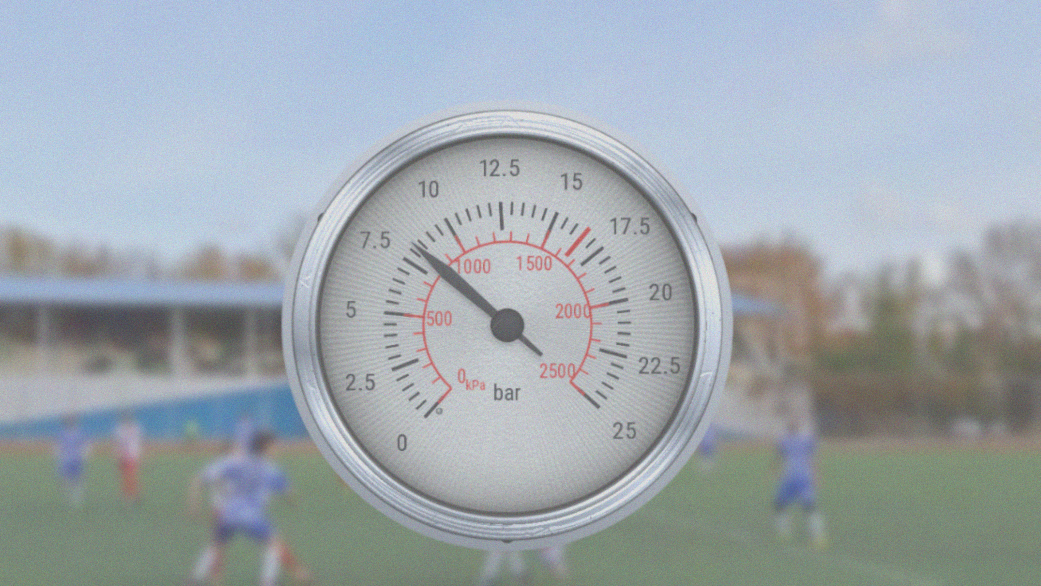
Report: 8.25 bar
